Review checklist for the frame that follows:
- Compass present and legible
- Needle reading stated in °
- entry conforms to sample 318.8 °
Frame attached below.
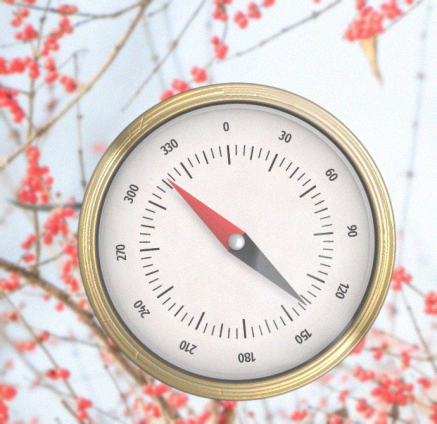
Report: 317.5 °
